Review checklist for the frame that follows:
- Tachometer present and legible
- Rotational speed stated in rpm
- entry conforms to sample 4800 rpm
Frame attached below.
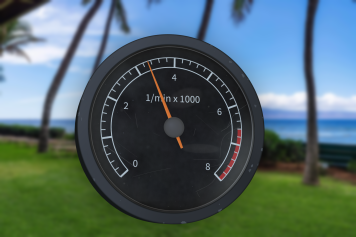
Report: 3300 rpm
